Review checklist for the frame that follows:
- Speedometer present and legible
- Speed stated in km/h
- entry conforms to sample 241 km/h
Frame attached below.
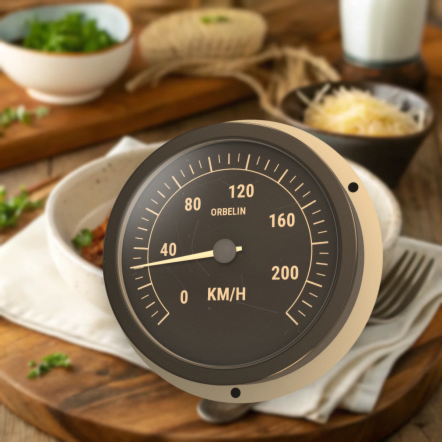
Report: 30 km/h
